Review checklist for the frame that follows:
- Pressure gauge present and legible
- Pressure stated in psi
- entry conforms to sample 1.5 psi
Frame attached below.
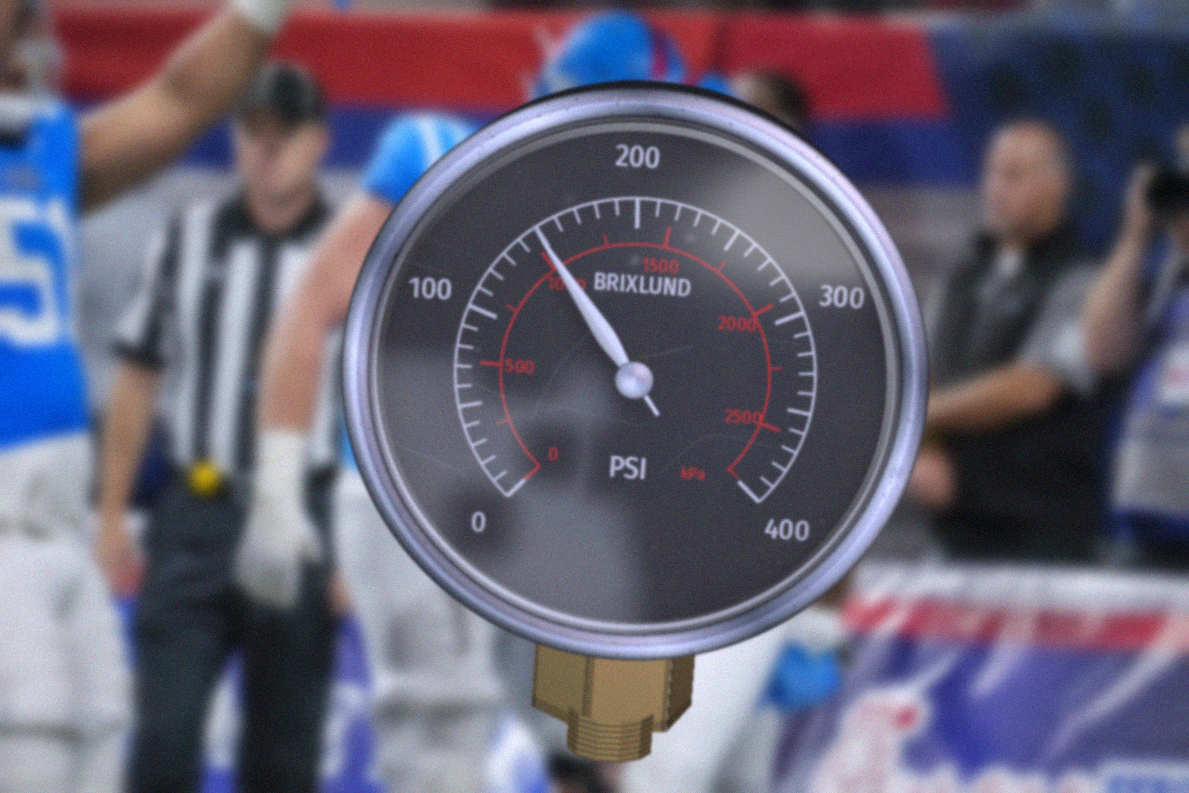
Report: 150 psi
